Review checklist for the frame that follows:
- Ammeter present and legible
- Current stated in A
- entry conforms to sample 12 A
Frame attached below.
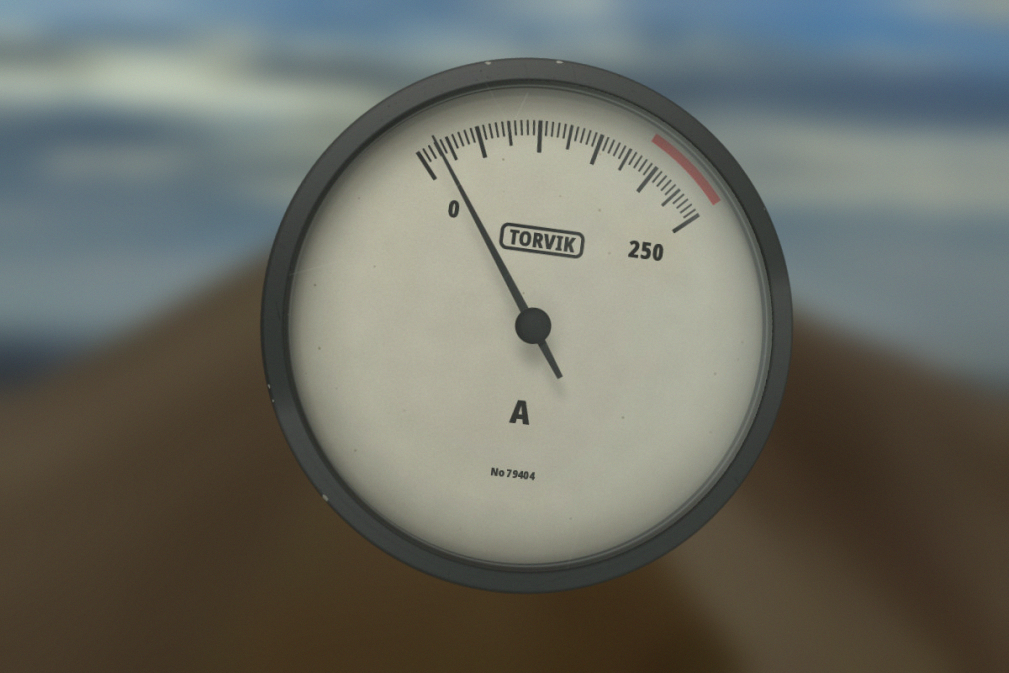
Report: 15 A
